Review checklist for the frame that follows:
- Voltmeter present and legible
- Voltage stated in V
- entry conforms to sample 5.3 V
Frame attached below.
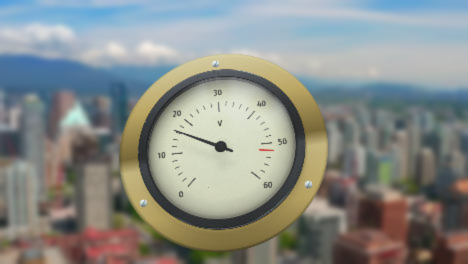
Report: 16 V
